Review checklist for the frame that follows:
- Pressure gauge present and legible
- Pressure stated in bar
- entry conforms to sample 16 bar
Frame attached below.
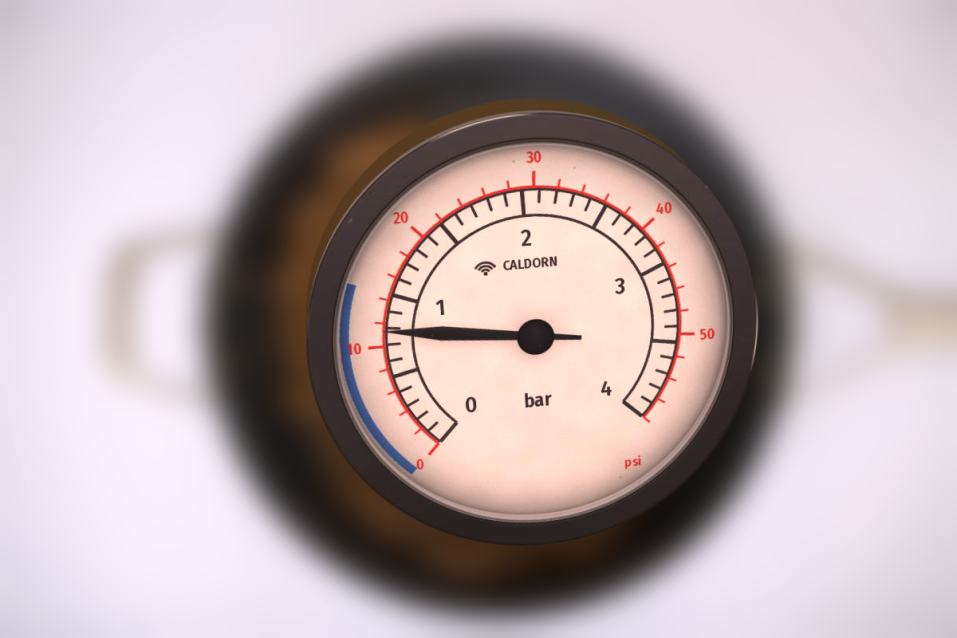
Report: 0.8 bar
